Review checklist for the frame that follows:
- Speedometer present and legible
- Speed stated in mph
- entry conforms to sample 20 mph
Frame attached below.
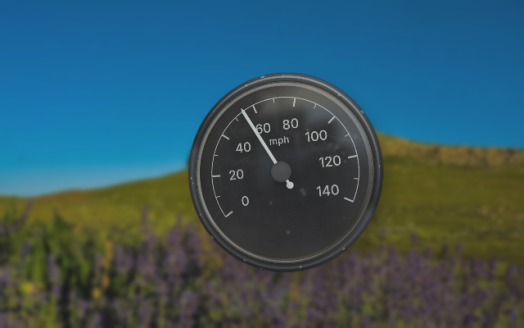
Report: 55 mph
